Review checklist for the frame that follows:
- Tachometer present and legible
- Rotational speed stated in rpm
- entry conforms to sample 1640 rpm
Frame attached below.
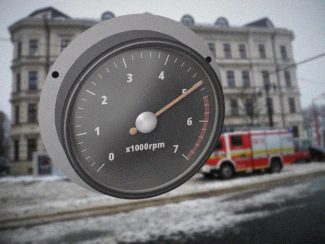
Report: 5000 rpm
